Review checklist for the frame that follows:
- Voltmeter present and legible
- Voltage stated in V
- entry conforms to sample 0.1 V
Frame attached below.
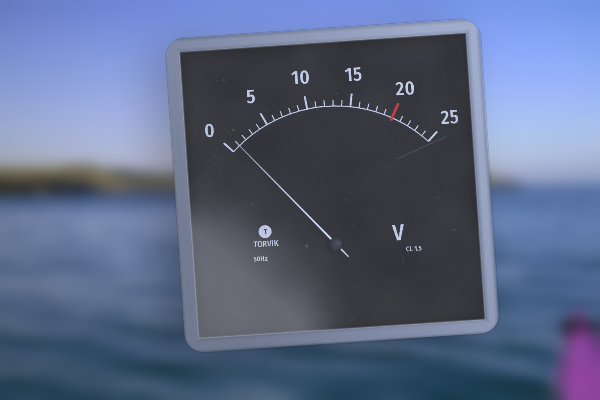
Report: 1 V
